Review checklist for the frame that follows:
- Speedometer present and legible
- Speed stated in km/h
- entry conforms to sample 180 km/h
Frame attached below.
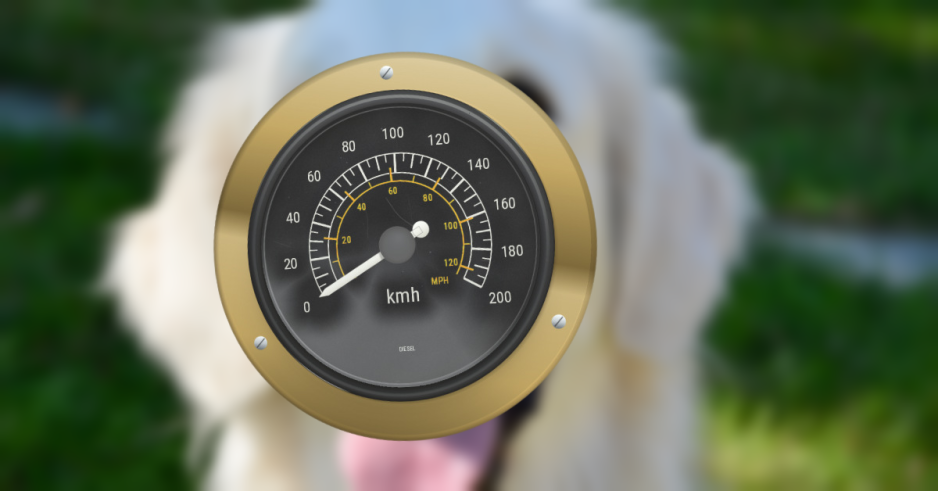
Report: 0 km/h
